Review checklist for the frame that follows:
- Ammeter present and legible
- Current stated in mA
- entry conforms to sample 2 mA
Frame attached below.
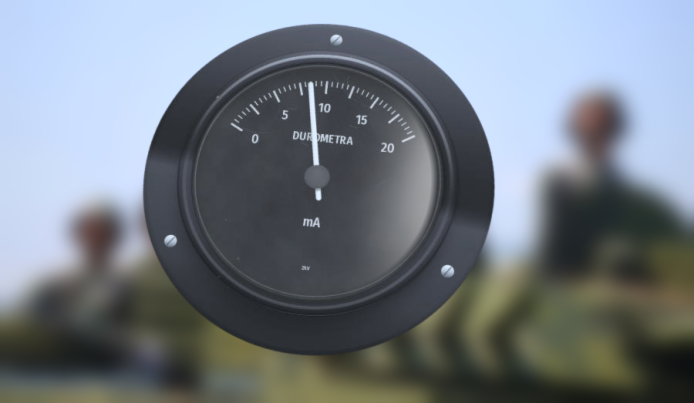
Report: 8.5 mA
